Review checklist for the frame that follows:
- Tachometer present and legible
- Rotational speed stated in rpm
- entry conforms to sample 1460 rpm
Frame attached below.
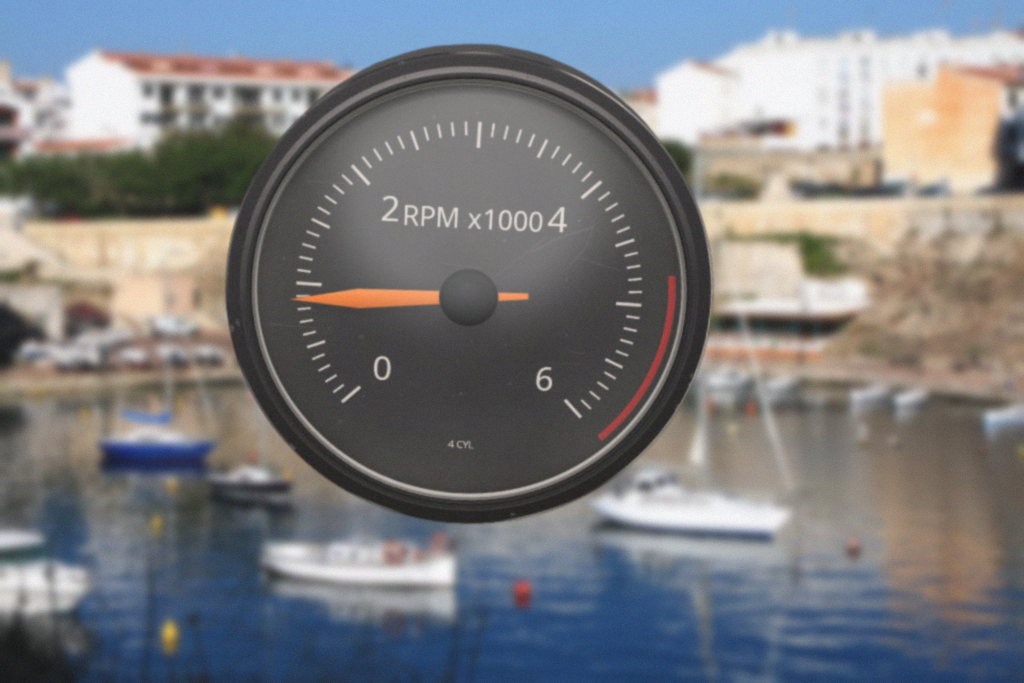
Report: 900 rpm
